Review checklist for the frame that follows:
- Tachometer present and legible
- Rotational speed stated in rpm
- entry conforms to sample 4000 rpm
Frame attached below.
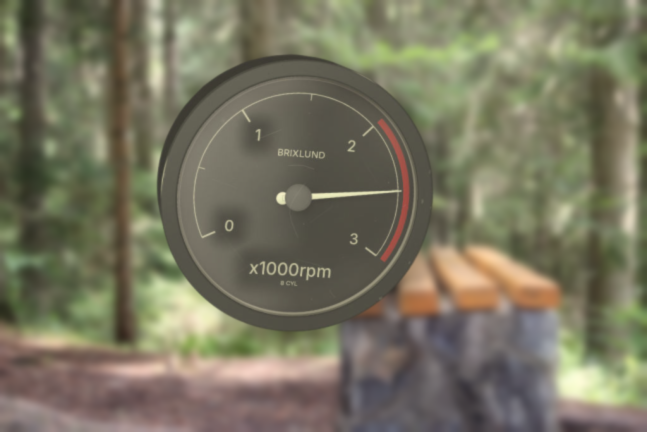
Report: 2500 rpm
